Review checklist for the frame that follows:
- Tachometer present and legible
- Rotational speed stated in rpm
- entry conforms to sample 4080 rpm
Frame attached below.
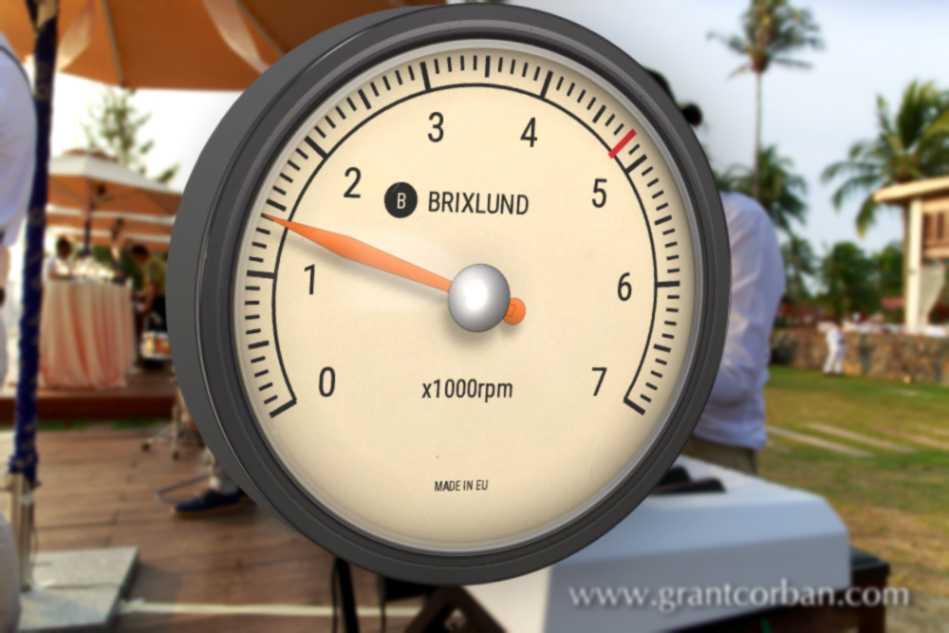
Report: 1400 rpm
